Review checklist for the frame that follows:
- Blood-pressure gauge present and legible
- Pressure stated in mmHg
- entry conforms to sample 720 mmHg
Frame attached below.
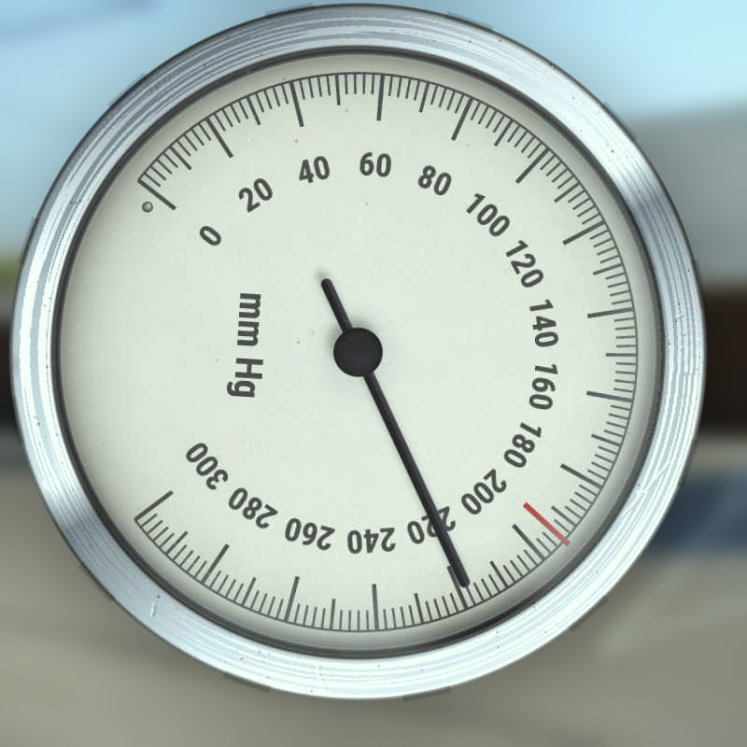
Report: 218 mmHg
